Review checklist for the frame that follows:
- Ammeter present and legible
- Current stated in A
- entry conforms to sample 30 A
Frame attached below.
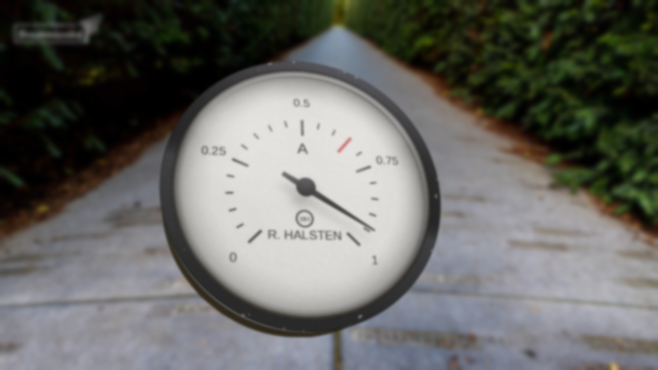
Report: 0.95 A
